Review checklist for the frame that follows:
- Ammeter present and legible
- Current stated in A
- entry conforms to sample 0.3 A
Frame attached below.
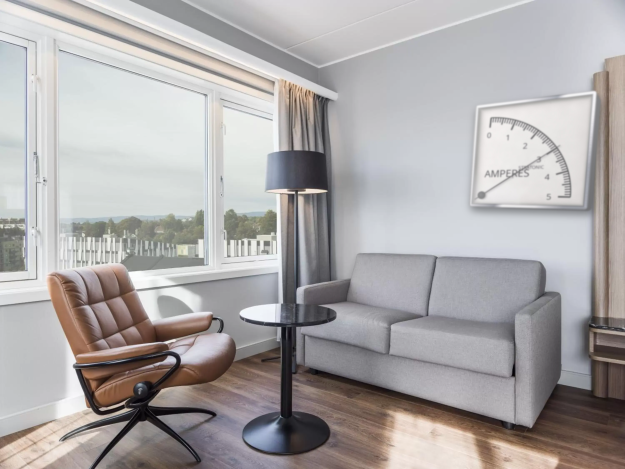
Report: 3 A
